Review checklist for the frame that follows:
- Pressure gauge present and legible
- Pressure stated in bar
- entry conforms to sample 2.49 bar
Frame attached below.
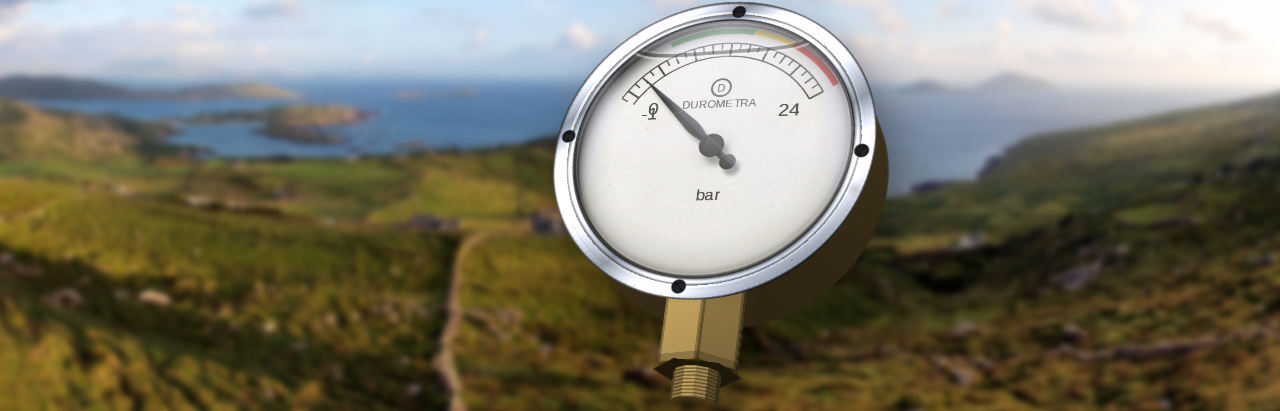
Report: 2 bar
